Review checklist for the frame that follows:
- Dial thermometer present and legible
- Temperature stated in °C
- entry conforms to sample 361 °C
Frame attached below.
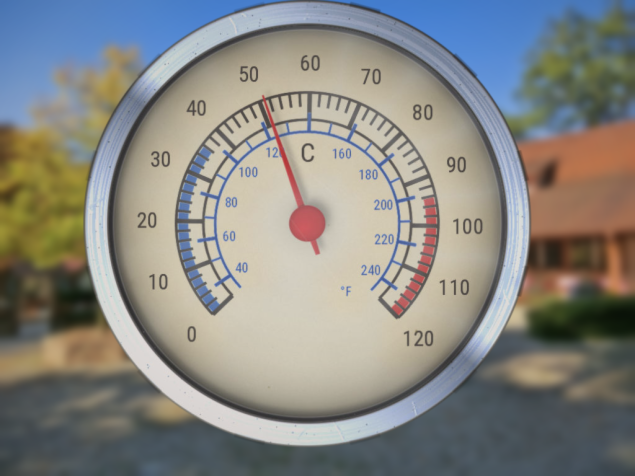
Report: 51 °C
